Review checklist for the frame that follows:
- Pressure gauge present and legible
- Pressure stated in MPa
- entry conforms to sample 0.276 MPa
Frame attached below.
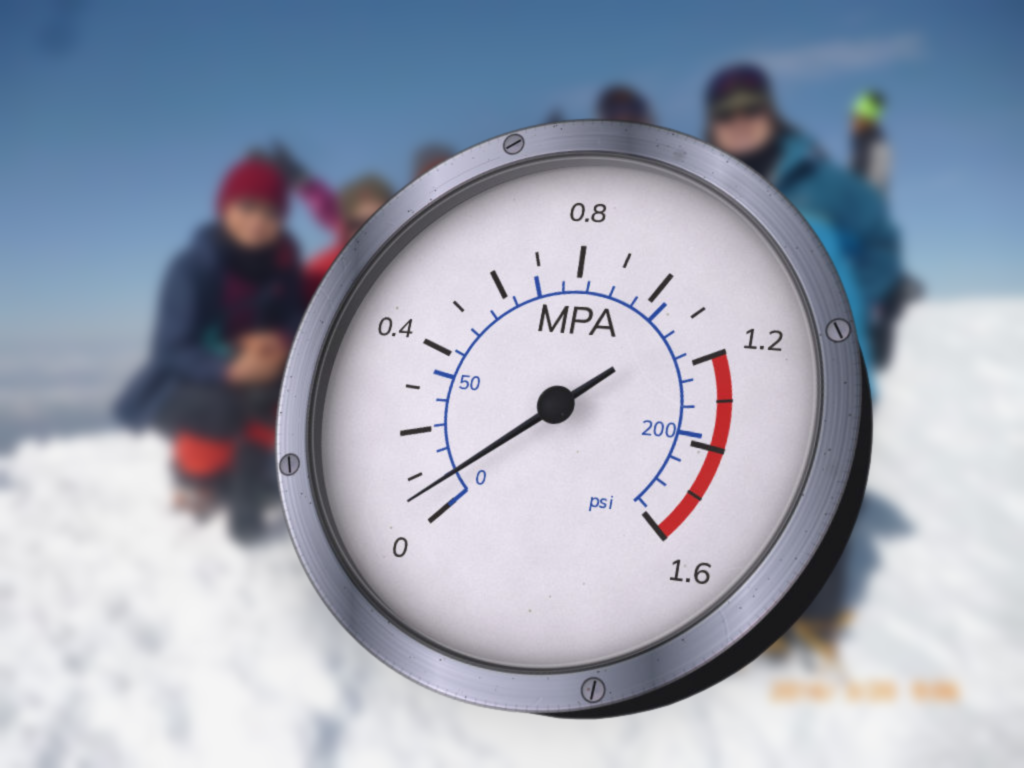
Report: 0.05 MPa
